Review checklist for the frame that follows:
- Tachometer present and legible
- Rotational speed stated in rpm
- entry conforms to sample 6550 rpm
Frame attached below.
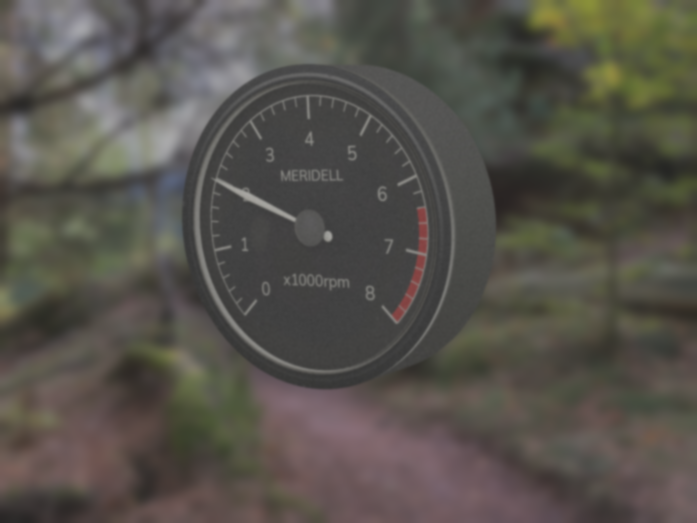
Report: 2000 rpm
